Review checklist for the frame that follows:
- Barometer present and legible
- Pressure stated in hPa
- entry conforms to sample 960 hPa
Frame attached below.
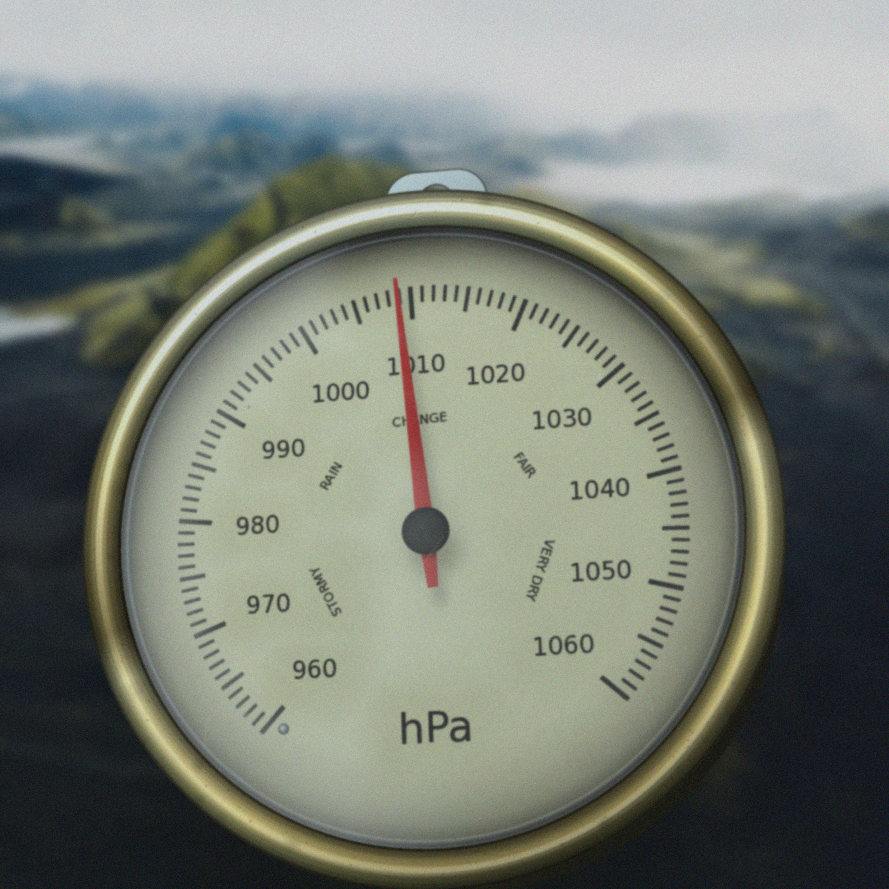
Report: 1009 hPa
